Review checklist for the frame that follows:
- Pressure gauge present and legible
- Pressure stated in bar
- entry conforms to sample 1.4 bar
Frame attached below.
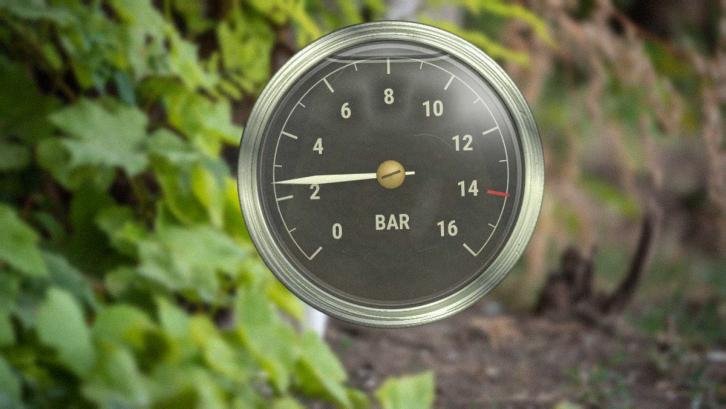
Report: 2.5 bar
